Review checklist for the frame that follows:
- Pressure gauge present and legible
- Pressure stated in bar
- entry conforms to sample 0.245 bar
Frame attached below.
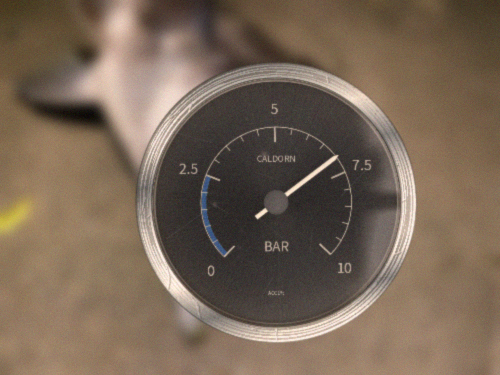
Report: 7 bar
